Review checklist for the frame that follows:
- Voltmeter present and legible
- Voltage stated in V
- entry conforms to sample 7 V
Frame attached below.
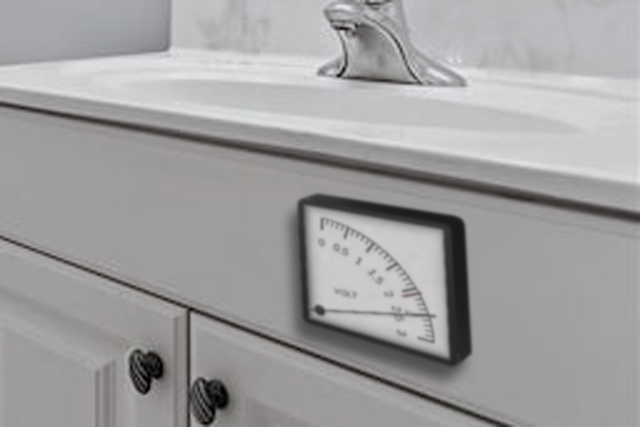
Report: 2.5 V
